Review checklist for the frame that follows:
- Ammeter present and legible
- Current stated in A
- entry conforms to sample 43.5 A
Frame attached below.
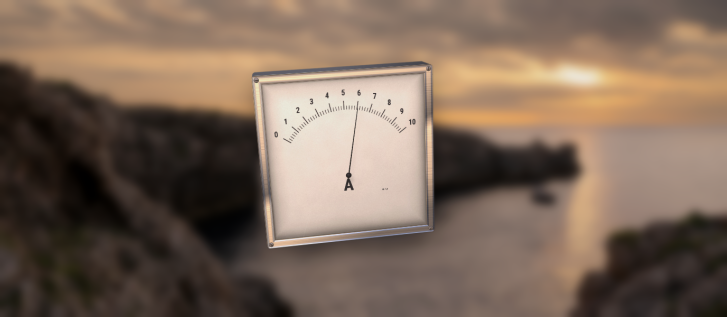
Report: 6 A
